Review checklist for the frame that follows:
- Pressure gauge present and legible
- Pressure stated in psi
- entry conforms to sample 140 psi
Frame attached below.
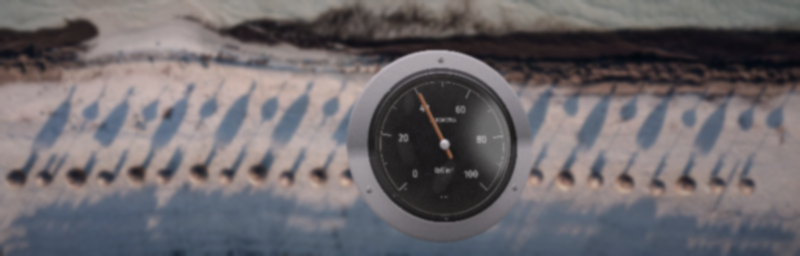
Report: 40 psi
